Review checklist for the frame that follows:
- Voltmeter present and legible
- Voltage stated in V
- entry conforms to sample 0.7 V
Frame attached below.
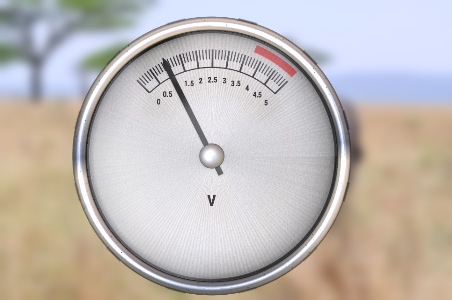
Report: 1 V
